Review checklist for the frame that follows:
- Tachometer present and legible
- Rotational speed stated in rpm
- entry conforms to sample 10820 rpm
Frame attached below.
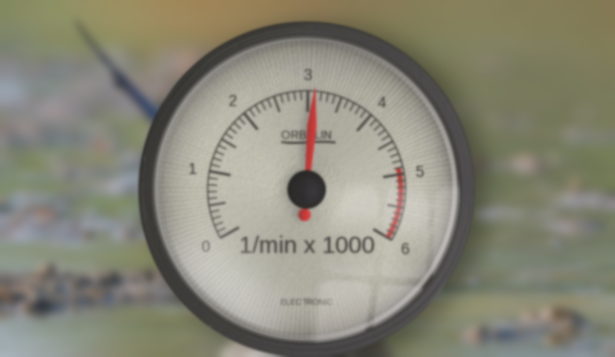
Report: 3100 rpm
